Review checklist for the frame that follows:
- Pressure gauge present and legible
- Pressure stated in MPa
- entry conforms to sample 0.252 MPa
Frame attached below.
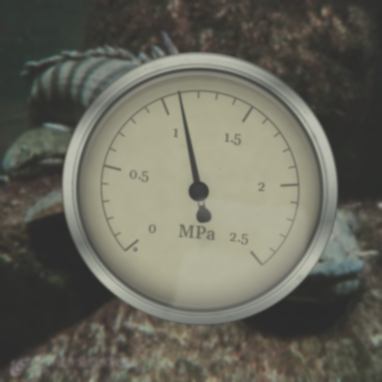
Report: 1.1 MPa
